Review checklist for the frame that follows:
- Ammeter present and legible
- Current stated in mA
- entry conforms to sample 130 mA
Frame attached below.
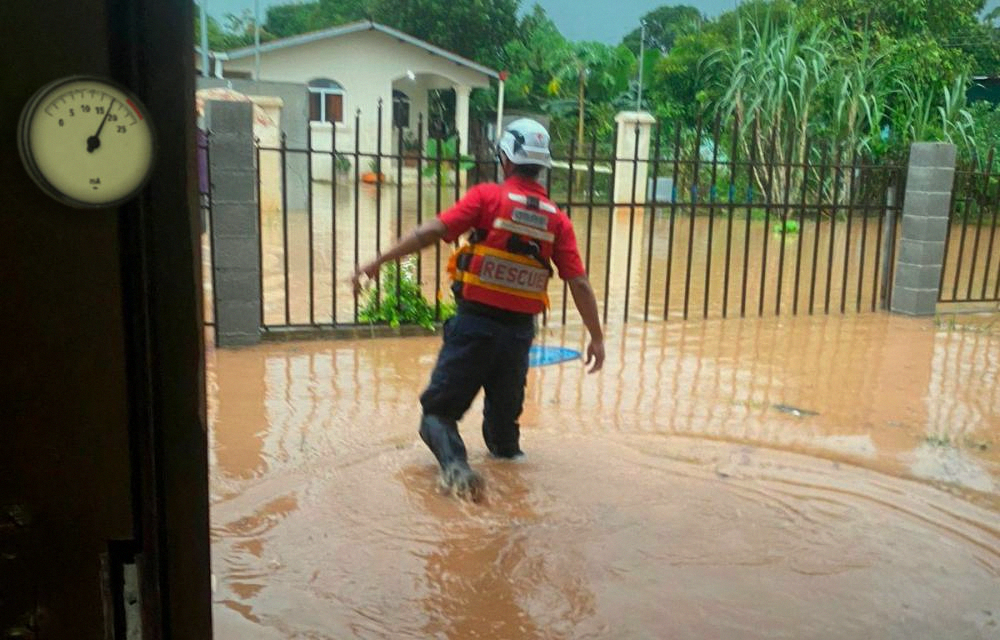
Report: 17.5 mA
